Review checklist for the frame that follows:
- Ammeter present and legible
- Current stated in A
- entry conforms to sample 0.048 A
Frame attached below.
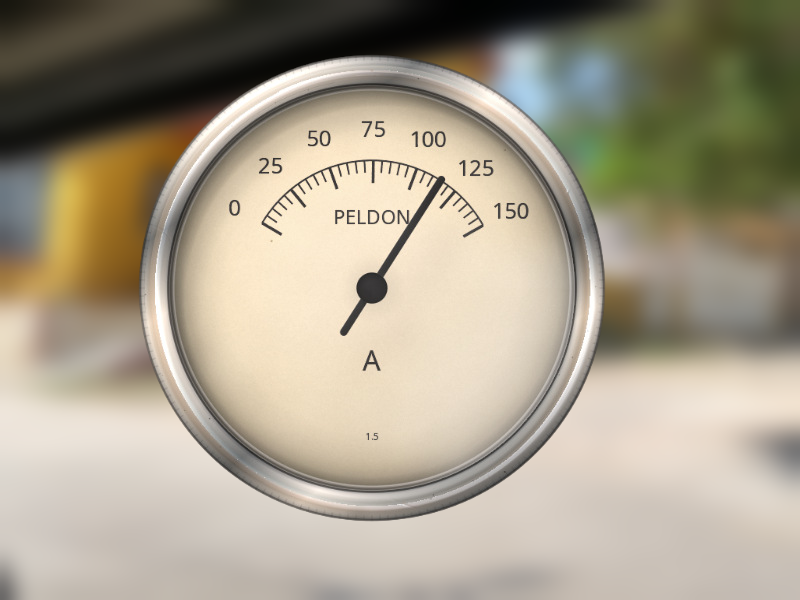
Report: 115 A
